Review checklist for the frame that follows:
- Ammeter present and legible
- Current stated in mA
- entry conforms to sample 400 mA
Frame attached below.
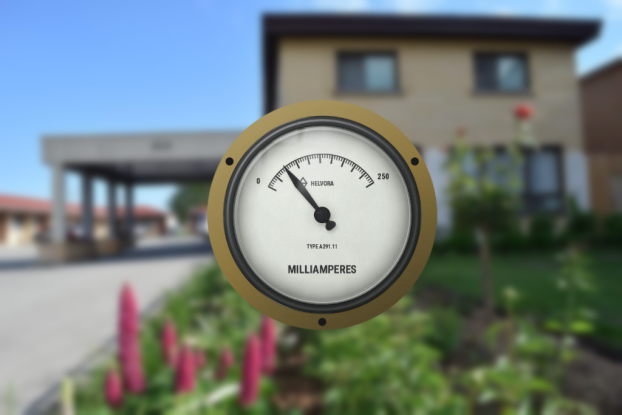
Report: 50 mA
